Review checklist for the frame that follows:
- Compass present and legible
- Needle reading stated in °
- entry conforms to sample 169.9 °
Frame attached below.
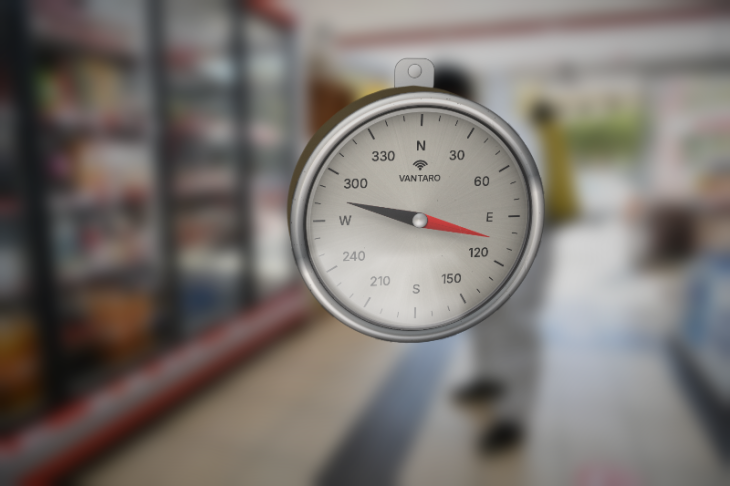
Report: 105 °
